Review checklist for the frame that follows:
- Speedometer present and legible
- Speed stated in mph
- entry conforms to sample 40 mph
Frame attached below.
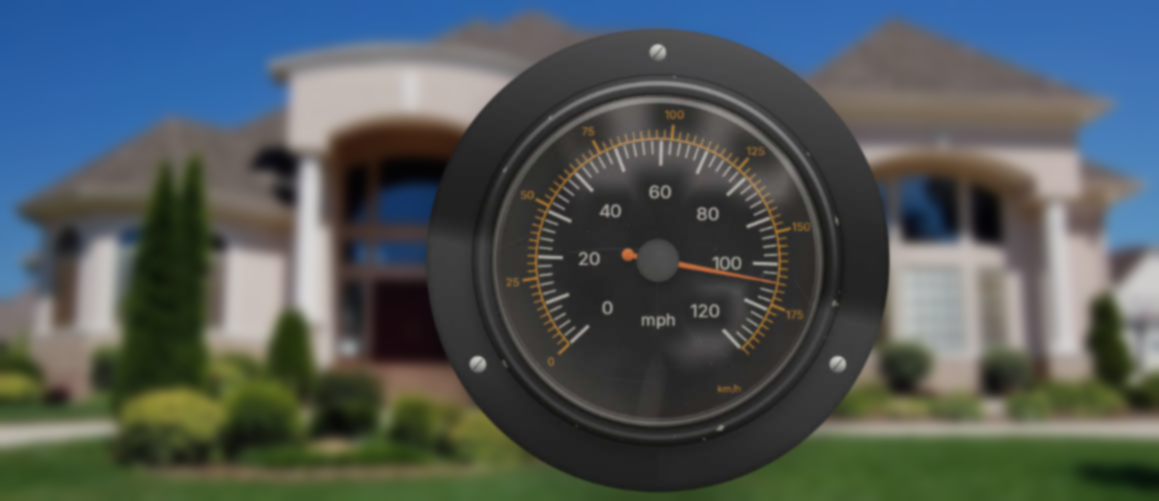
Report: 104 mph
